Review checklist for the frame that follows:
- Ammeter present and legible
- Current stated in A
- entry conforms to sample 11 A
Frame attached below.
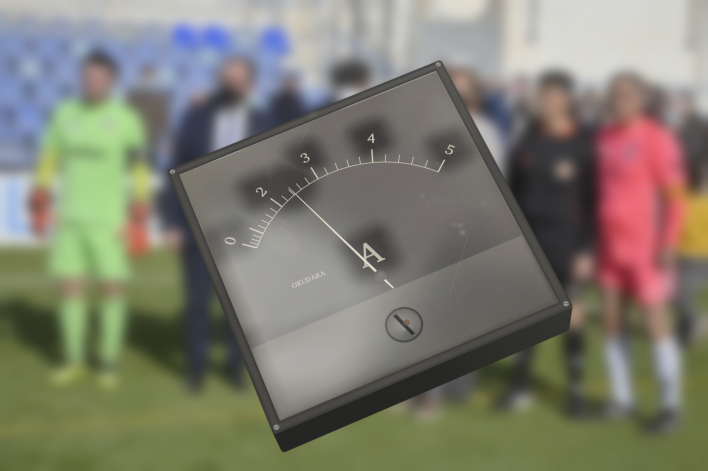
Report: 2.4 A
